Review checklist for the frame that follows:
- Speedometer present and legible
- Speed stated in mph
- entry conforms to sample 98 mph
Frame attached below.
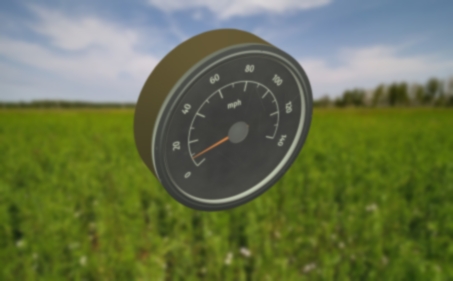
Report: 10 mph
